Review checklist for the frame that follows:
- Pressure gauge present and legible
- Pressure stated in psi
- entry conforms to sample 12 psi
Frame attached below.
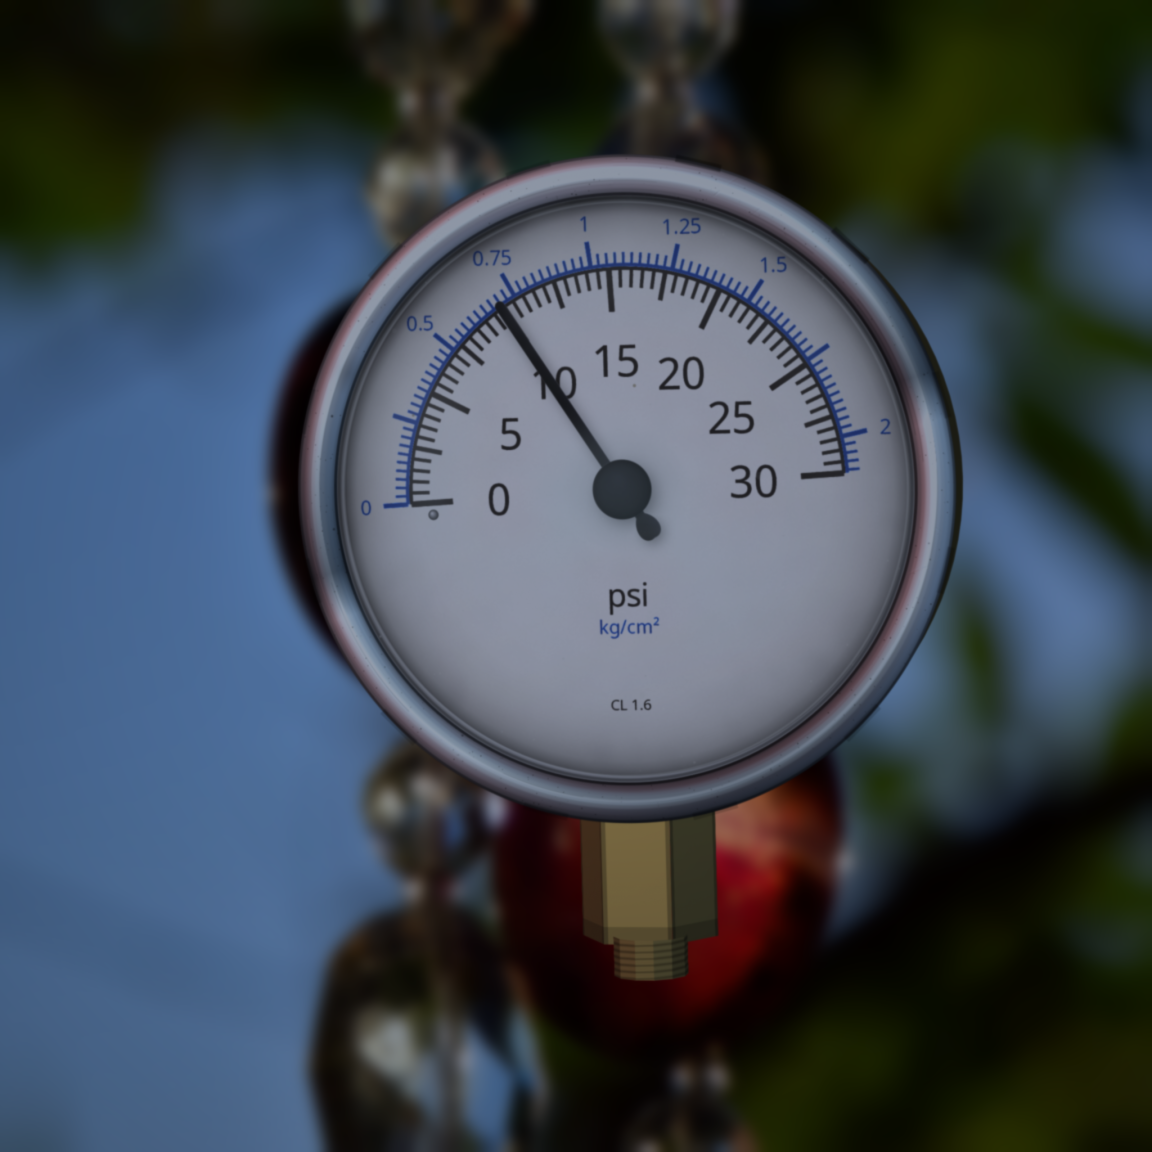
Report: 10 psi
